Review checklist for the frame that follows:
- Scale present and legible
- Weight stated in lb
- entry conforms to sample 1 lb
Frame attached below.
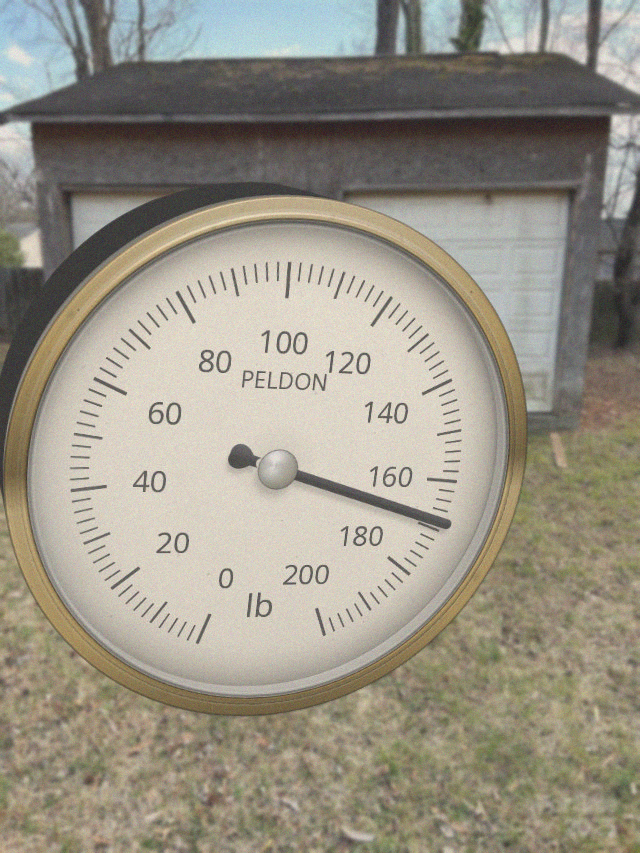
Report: 168 lb
